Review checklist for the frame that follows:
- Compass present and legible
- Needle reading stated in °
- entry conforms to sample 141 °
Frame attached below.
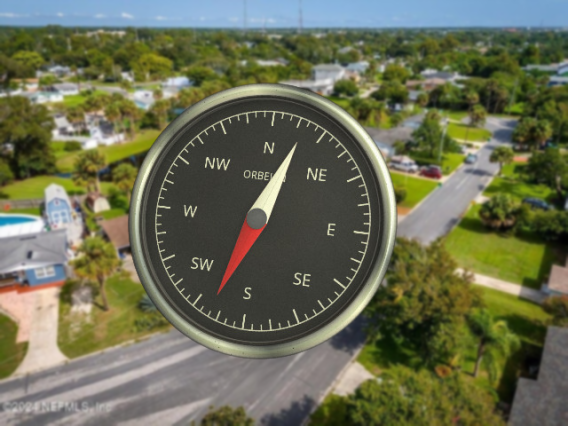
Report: 200 °
